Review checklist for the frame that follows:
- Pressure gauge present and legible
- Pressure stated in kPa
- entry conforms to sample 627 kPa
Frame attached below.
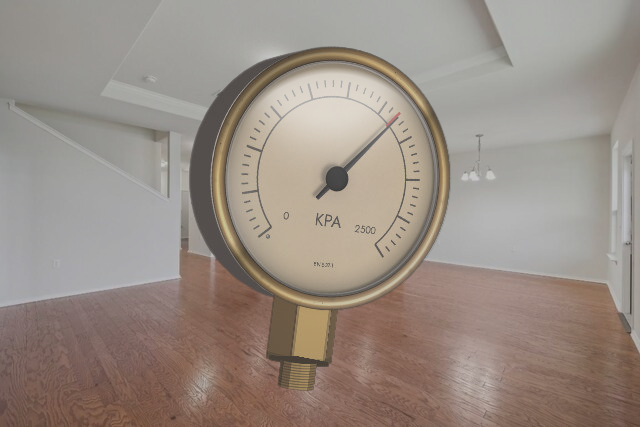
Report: 1600 kPa
